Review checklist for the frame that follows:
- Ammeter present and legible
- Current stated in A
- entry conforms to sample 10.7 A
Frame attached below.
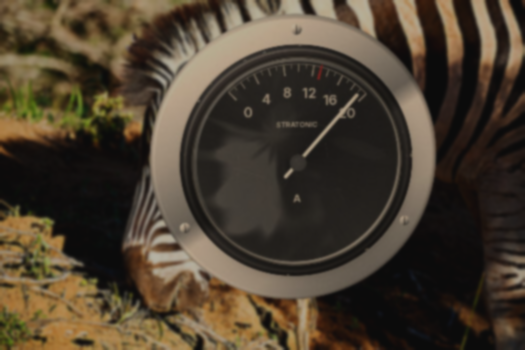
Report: 19 A
